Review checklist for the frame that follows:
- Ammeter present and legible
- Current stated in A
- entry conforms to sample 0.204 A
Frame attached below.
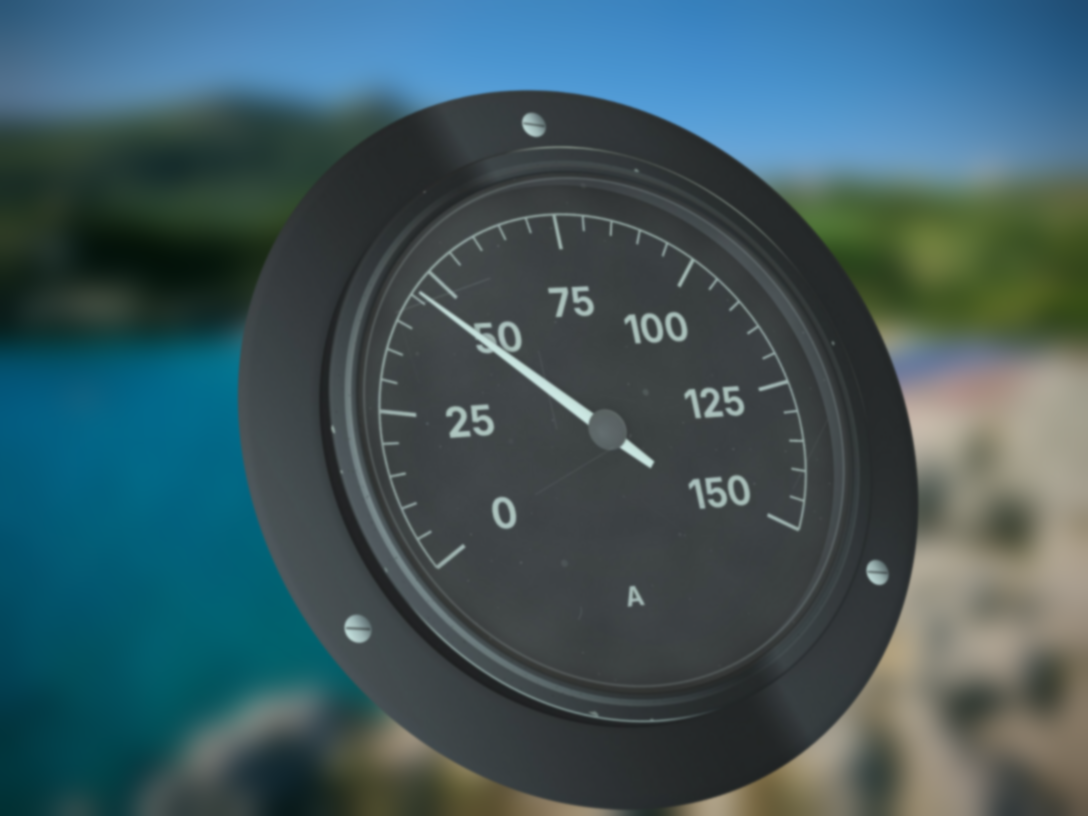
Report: 45 A
